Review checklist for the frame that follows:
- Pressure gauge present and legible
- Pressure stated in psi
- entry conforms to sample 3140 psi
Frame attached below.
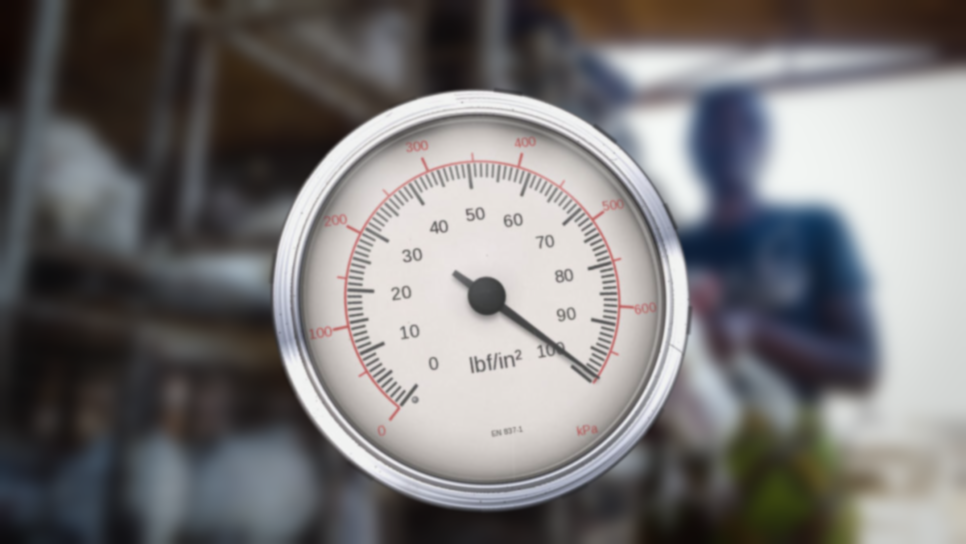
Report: 99 psi
